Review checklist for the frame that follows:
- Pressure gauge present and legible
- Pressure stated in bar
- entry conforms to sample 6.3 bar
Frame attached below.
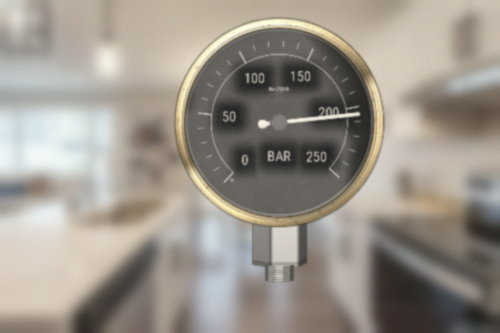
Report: 205 bar
